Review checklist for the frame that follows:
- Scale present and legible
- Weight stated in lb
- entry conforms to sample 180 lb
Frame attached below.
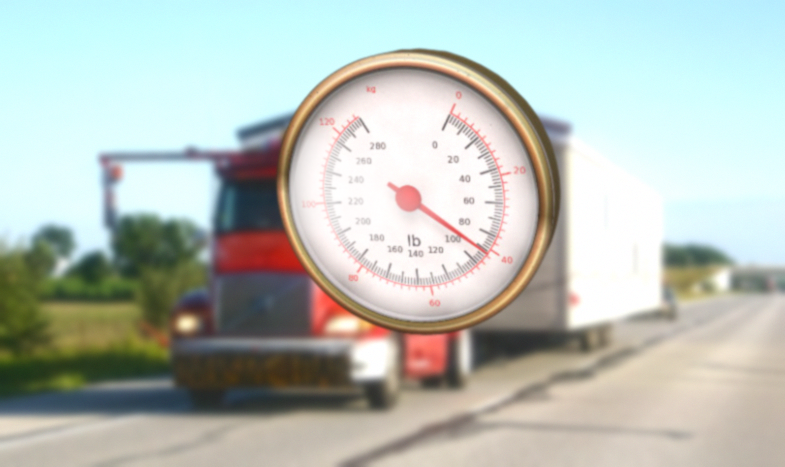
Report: 90 lb
